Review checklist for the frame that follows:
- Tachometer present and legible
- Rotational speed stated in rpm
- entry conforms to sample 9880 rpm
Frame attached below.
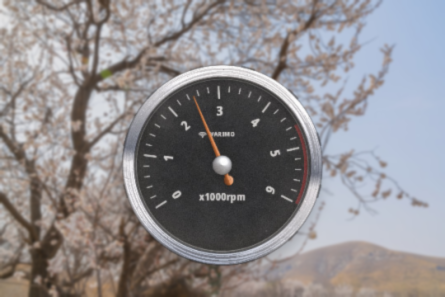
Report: 2500 rpm
